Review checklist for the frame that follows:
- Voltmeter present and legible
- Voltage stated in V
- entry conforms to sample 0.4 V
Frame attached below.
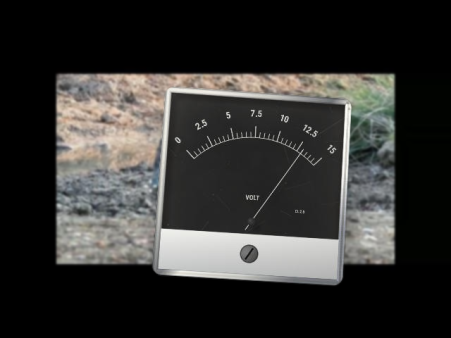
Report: 13 V
